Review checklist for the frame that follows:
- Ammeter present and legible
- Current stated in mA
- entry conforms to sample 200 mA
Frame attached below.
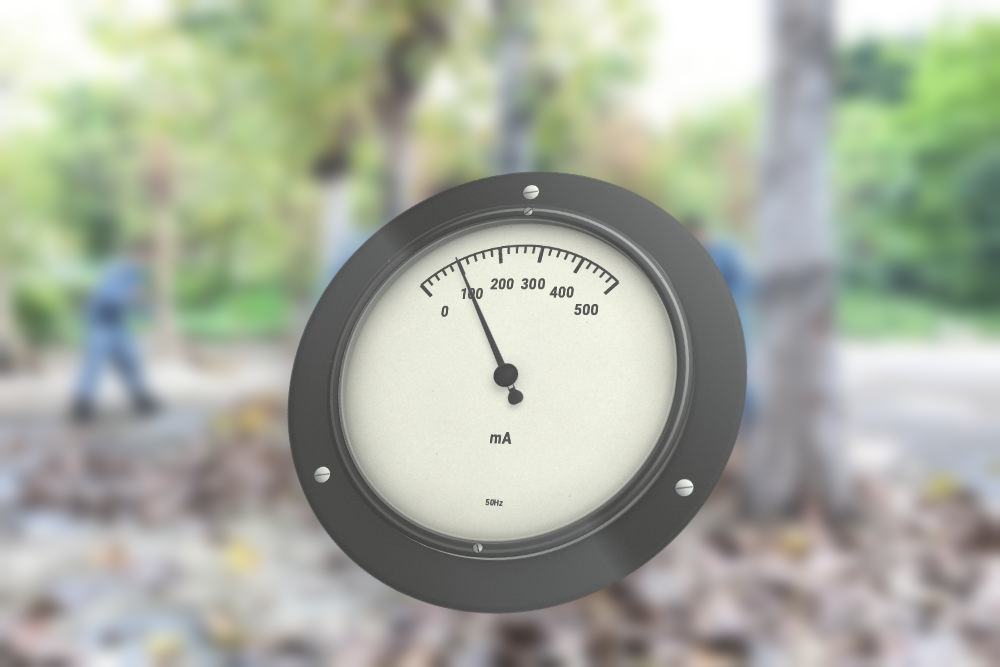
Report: 100 mA
